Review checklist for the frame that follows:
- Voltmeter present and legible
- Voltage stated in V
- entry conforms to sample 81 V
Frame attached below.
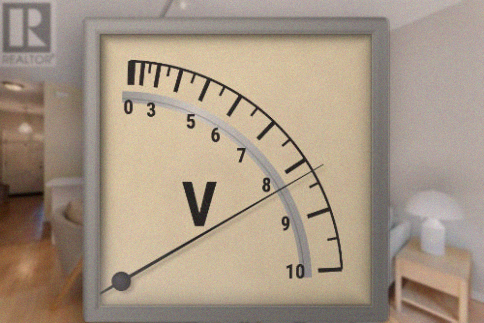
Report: 8.25 V
